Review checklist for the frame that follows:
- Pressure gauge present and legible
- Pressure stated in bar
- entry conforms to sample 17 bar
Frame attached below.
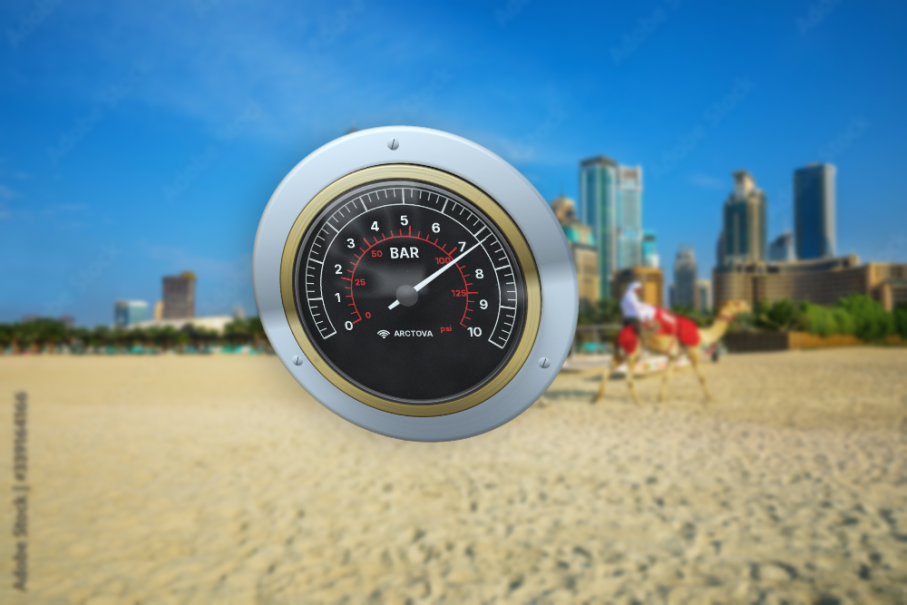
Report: 7.2 bar
